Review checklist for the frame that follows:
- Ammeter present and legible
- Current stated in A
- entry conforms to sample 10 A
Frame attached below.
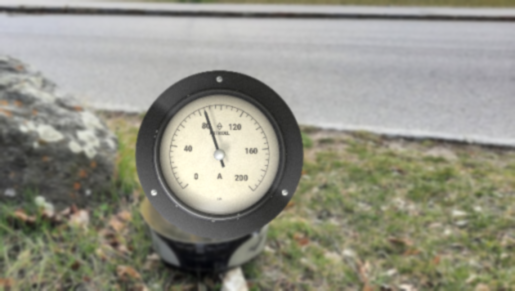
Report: 85 A
